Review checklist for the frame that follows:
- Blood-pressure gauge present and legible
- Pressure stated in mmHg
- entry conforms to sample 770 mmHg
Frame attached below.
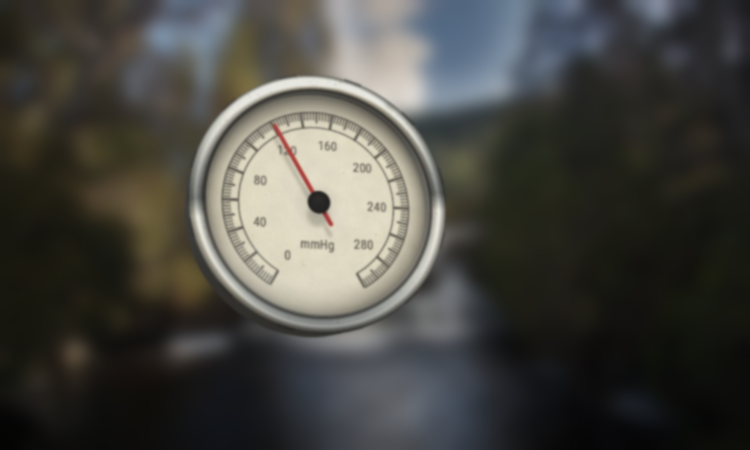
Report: 120 mmHg
